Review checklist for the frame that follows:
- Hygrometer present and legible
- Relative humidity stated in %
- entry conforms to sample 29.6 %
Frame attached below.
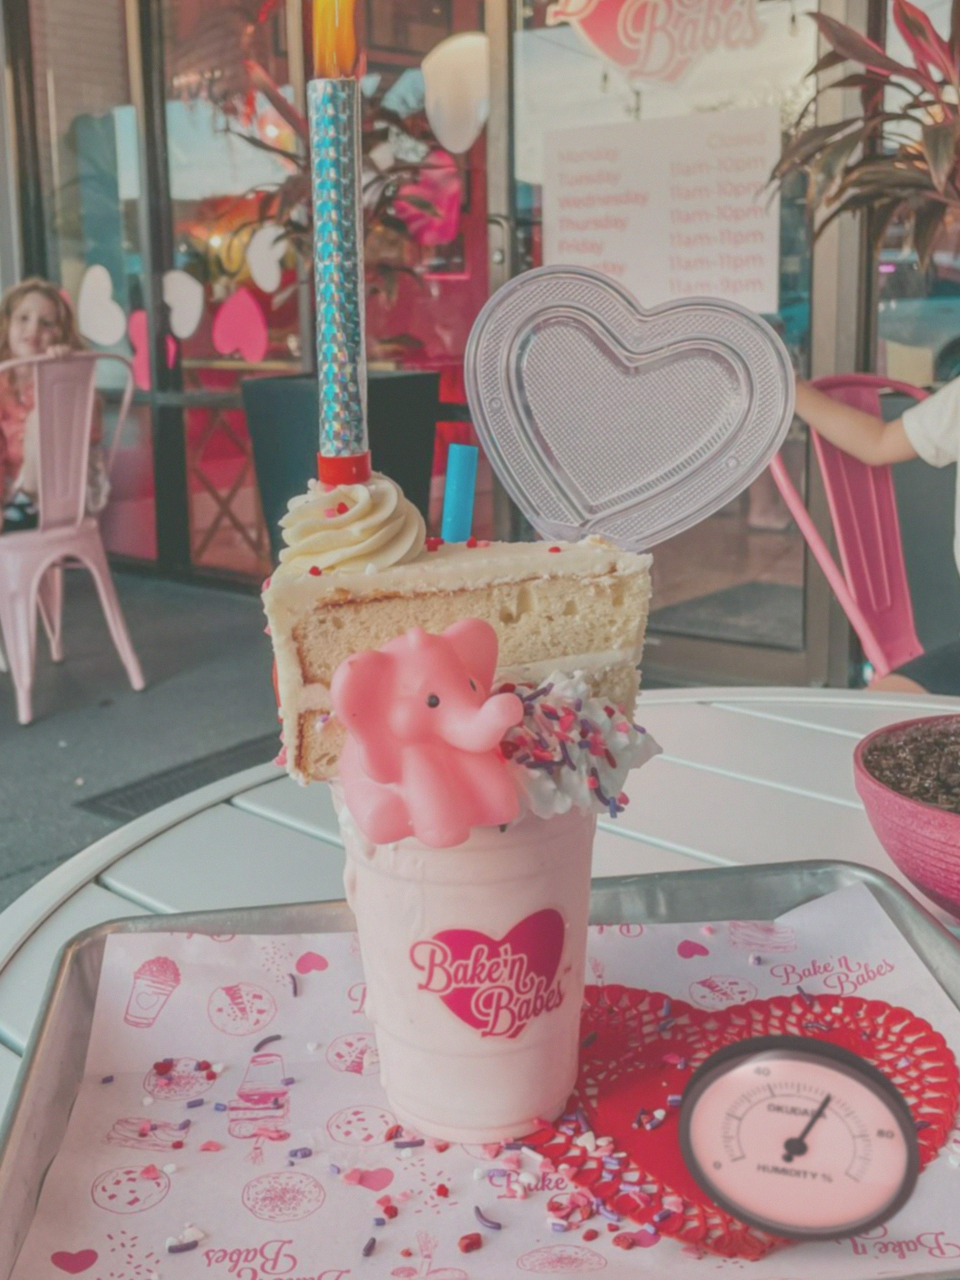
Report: 60 %
